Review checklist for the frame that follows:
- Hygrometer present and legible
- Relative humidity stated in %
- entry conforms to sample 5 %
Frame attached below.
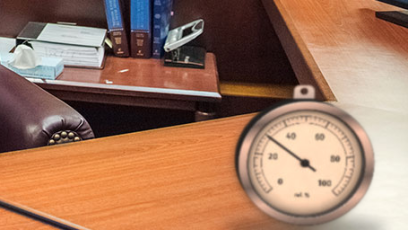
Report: 30 %
